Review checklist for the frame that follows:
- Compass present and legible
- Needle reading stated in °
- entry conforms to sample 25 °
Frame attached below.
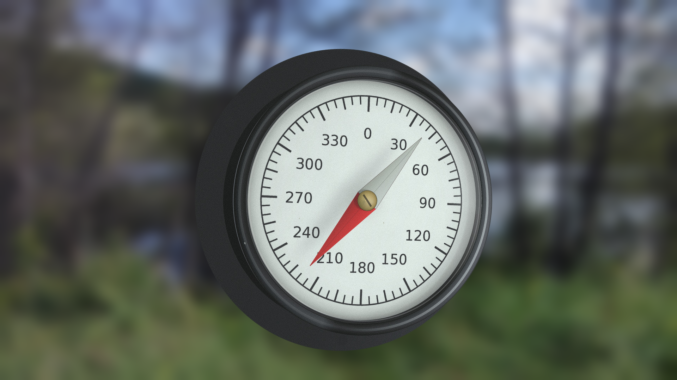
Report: 220 °
